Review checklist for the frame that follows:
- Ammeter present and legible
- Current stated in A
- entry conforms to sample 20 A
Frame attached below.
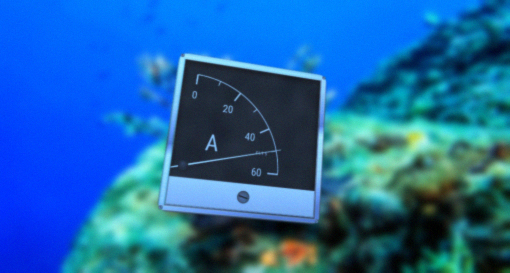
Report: 50 A
